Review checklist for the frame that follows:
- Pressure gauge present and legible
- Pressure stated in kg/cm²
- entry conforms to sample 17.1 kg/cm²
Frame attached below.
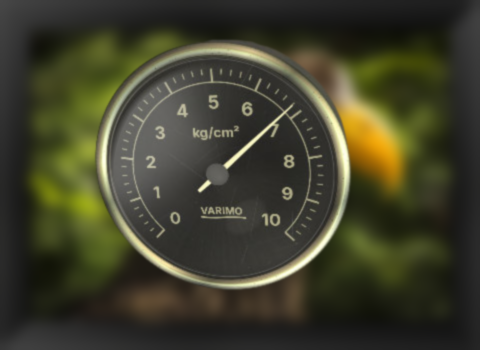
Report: 6.8 kg/cm²
